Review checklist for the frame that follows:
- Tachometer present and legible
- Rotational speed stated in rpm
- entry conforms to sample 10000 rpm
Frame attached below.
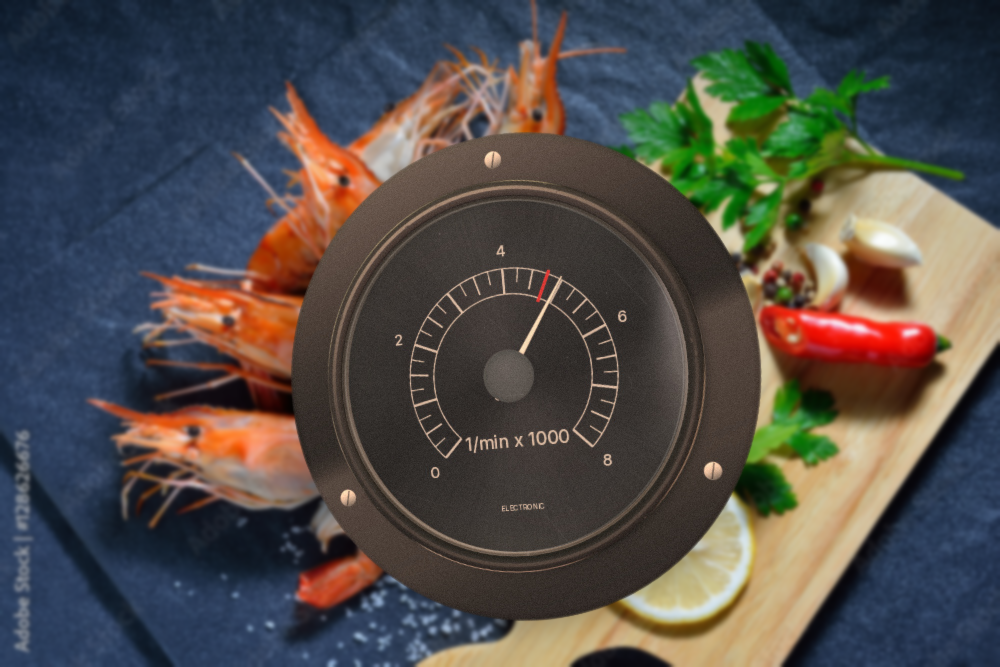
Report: 5000 rpm
